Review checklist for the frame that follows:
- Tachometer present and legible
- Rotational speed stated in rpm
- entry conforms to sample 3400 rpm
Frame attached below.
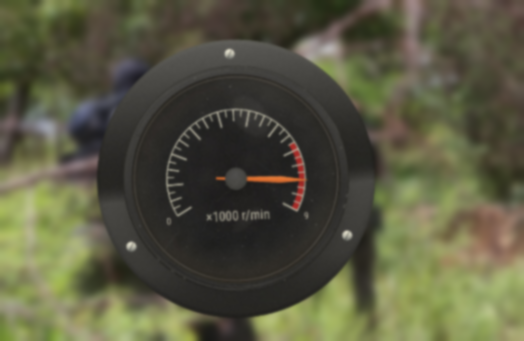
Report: 8000 rpm
